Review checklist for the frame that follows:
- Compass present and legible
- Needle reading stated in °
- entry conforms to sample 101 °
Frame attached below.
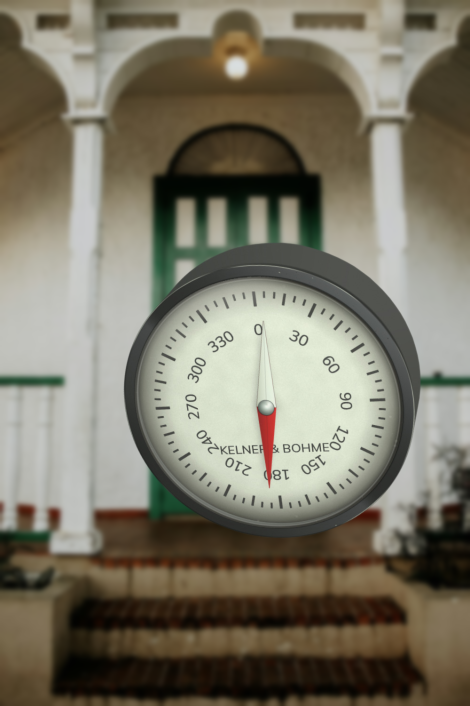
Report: 185 °
